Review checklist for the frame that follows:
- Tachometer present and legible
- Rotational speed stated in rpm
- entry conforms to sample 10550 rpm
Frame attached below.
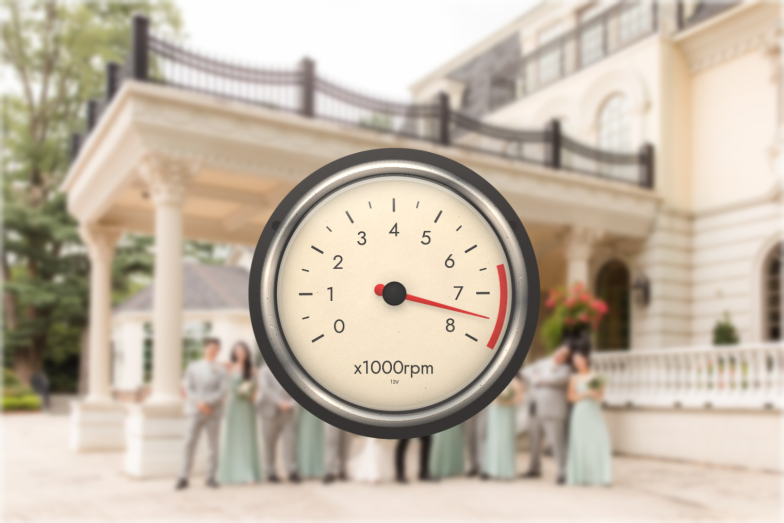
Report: 7500 rpm
